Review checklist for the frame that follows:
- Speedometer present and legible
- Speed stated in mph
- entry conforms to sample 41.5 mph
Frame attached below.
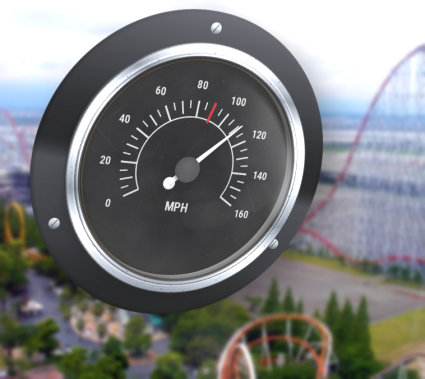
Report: 110 mph
